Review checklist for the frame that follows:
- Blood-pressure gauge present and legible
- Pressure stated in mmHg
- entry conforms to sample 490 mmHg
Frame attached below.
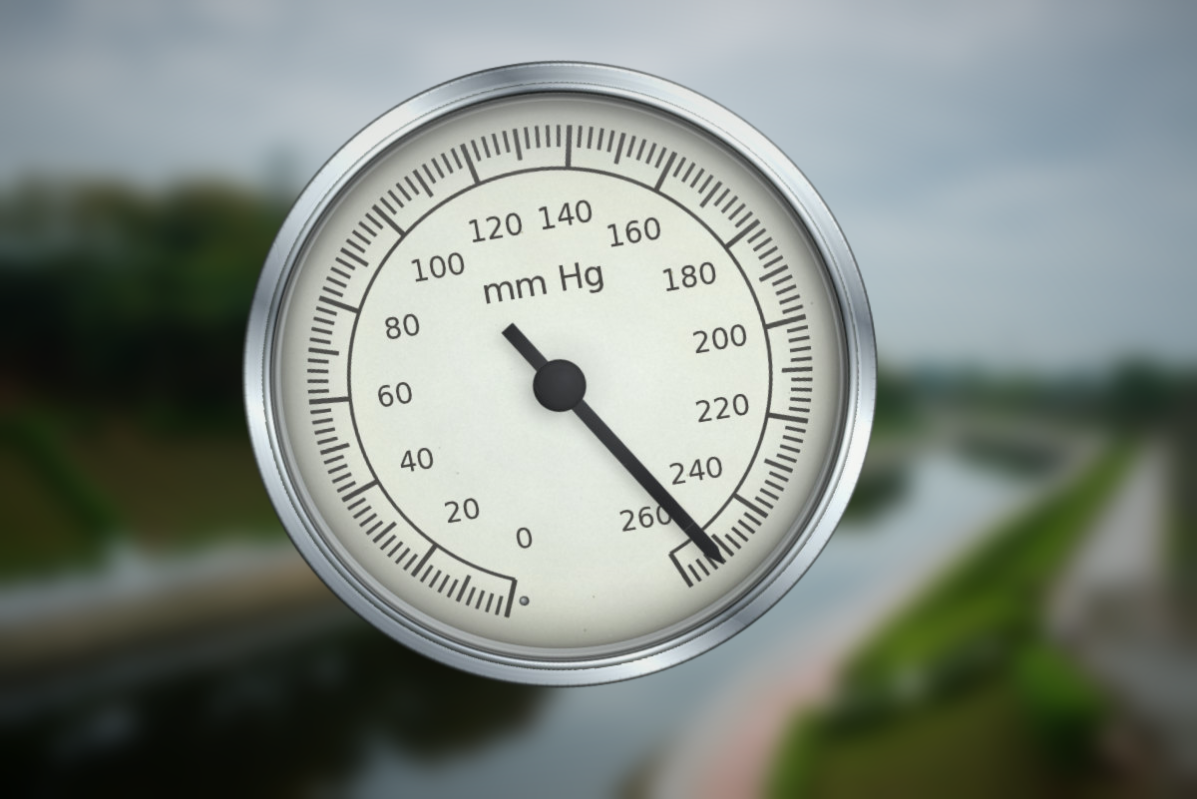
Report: 252 mmHg
